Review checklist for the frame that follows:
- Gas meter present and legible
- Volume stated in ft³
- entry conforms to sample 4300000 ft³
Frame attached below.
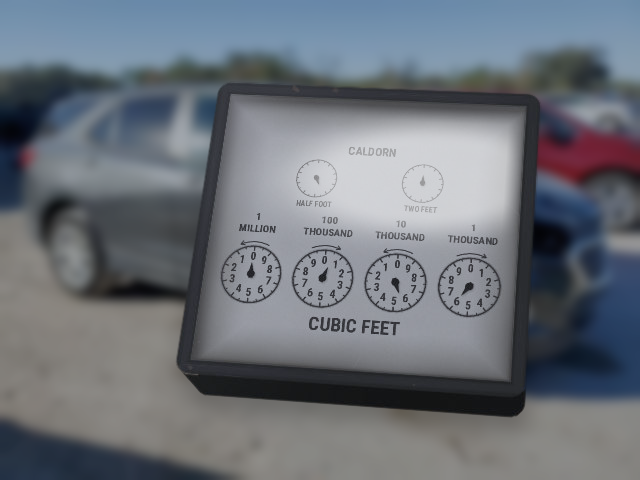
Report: 5600 ft³
